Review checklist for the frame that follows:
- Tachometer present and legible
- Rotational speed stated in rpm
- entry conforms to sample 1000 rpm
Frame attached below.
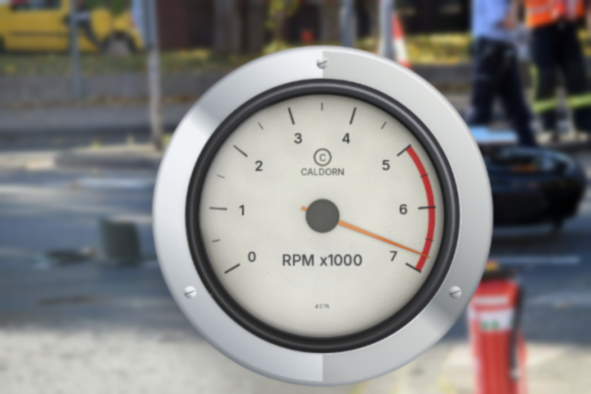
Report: 6750 rpm
